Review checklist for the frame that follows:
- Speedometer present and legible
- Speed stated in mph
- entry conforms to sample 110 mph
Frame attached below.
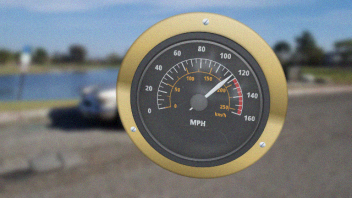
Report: 115 mph
